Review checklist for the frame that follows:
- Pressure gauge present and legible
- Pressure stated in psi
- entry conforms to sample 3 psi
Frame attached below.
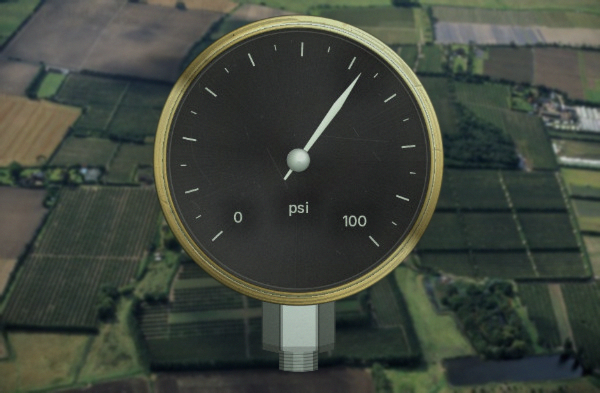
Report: 62.5 psi
